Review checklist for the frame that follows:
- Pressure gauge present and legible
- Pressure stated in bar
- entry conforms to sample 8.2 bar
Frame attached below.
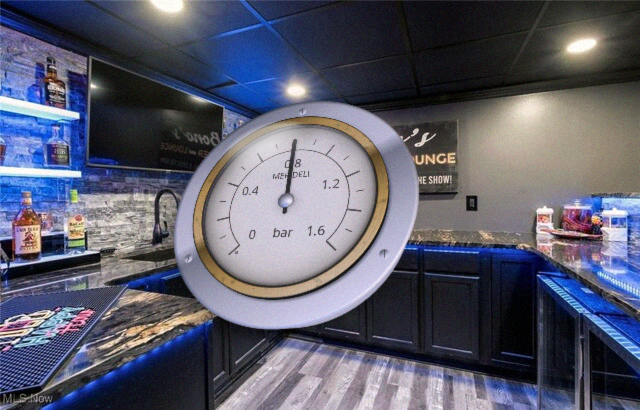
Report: 0.8 bar
